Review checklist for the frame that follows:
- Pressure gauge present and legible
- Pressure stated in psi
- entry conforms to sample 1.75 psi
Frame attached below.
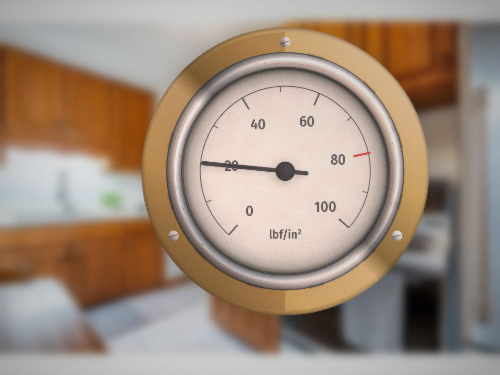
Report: 20 psi
